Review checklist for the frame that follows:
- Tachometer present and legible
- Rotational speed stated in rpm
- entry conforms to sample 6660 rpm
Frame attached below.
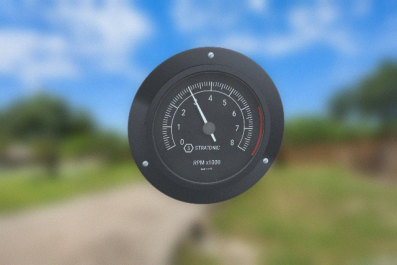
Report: 3000 rpm
